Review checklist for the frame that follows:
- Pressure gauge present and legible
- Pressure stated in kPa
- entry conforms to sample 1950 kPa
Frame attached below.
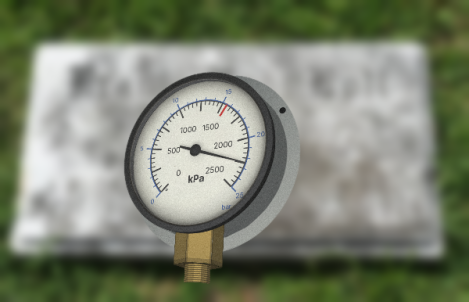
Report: 2250 kPa
